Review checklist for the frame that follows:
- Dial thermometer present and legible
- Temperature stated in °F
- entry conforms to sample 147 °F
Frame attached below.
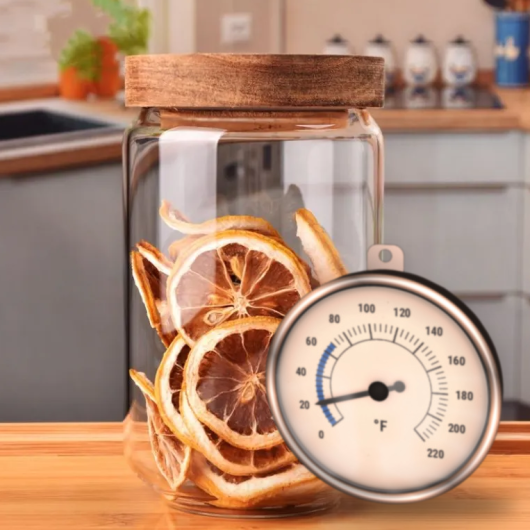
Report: 20 °F
